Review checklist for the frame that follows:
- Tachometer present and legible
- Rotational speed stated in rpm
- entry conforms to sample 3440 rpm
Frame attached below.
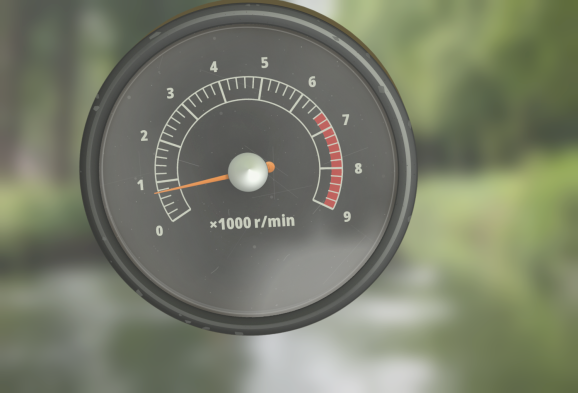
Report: 800 rpm
